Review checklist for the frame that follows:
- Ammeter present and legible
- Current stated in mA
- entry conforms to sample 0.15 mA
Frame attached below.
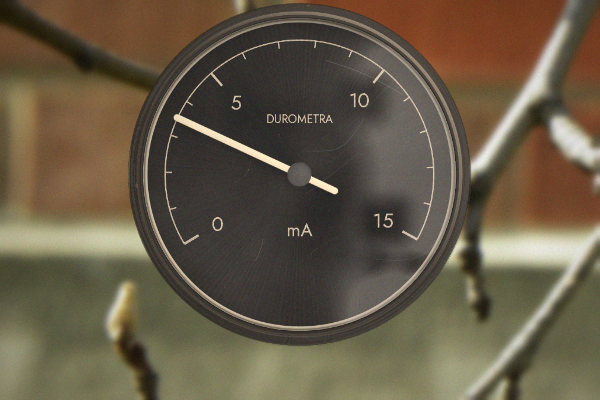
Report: 3.5 mA
